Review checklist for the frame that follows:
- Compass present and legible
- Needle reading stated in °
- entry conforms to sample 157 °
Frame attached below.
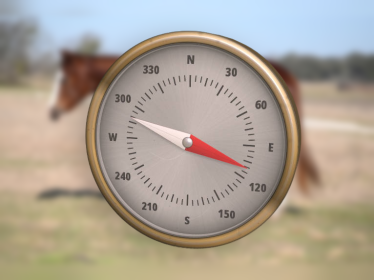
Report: 110 °
